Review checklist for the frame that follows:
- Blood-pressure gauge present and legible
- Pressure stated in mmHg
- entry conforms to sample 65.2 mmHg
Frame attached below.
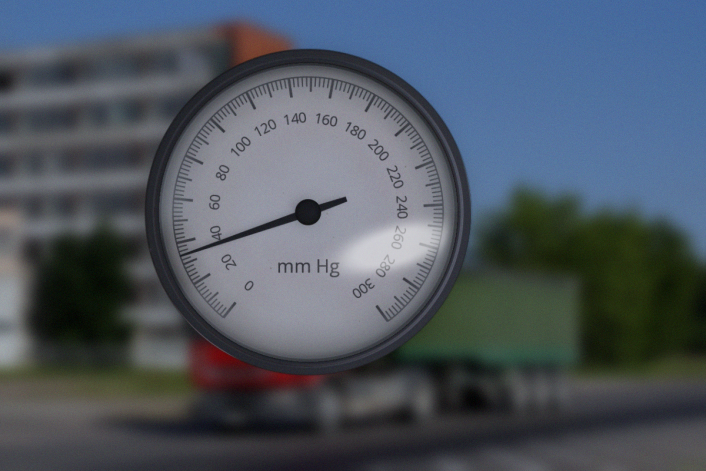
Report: 34 mmHg
